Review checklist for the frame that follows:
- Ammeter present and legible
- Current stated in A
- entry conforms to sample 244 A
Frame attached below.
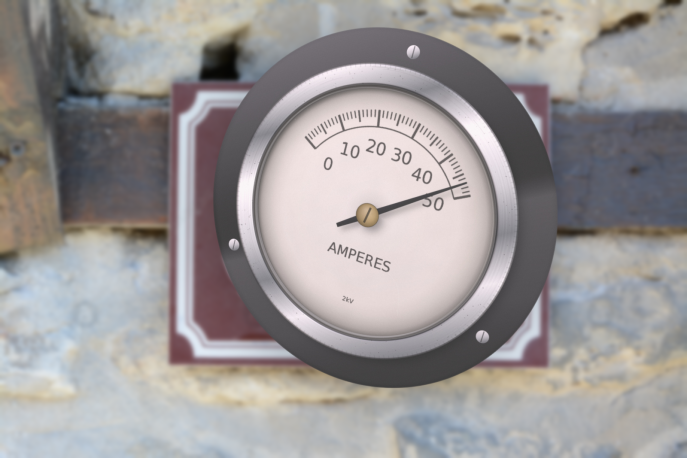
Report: 47 A
